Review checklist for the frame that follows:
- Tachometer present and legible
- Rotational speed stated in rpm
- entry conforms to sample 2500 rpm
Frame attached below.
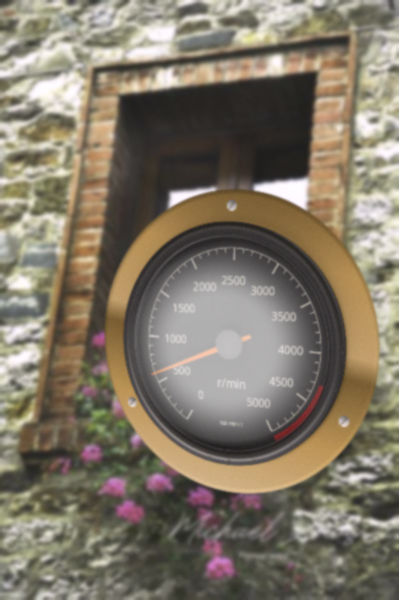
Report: 600 rpm
